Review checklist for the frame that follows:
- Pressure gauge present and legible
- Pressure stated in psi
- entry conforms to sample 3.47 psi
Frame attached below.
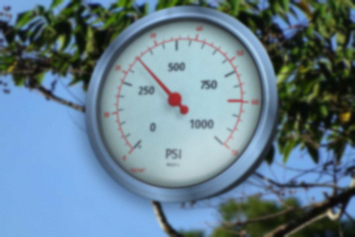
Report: 350 psi
